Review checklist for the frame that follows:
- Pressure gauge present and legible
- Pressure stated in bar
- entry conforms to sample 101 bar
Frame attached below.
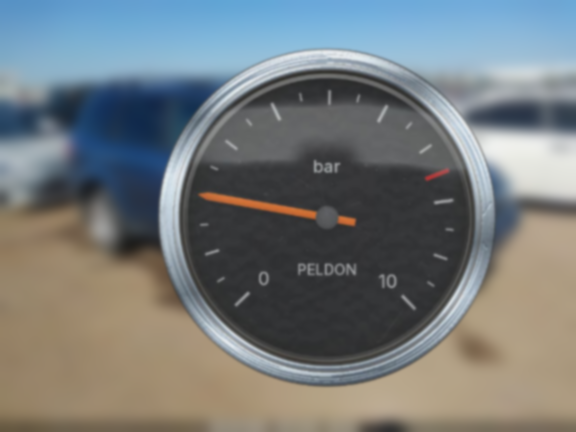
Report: 2 bar
